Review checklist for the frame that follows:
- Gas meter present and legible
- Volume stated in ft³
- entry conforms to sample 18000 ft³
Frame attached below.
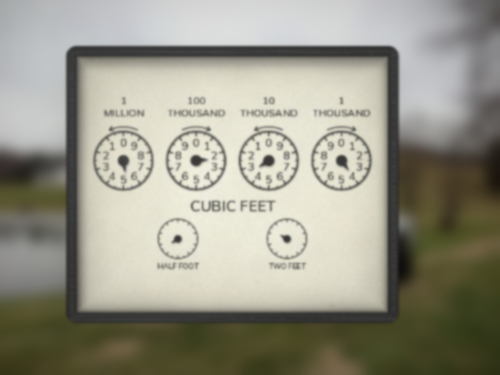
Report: 523400 ft³
